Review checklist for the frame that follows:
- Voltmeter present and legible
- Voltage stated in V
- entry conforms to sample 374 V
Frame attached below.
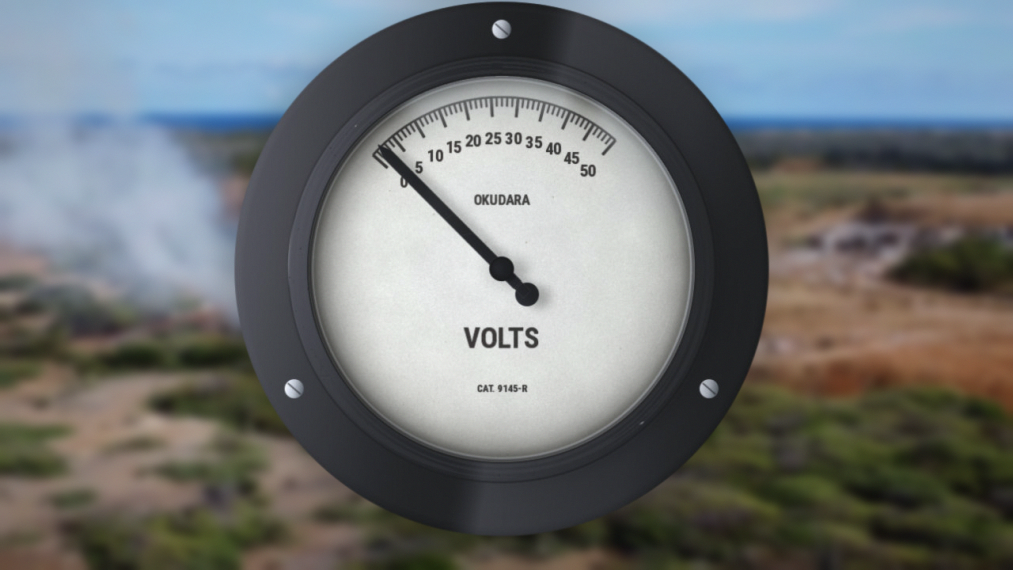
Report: 2 V
